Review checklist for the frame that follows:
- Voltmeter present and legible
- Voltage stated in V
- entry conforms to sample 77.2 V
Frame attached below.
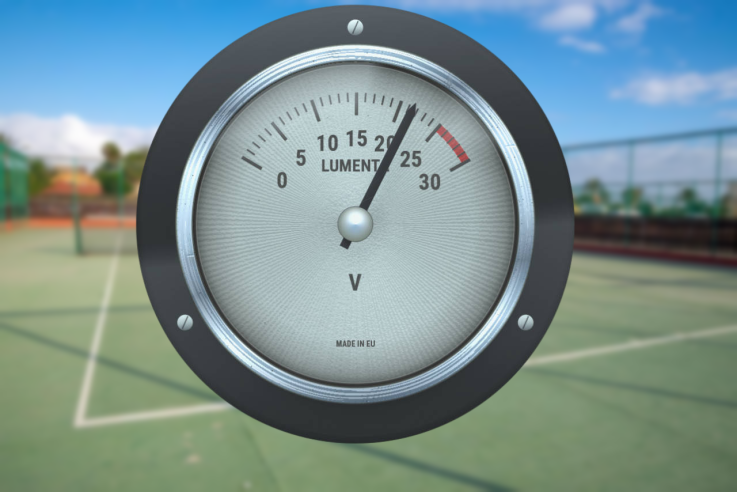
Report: 21.5 V
